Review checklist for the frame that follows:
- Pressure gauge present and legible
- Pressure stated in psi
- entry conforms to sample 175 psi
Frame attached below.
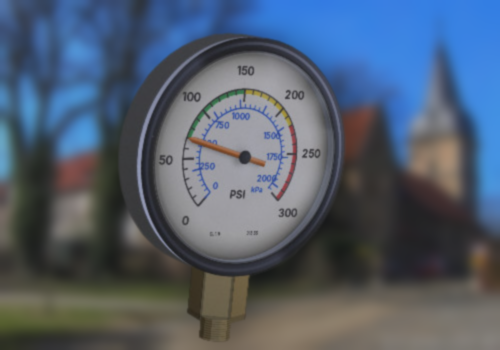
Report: 70 psi
